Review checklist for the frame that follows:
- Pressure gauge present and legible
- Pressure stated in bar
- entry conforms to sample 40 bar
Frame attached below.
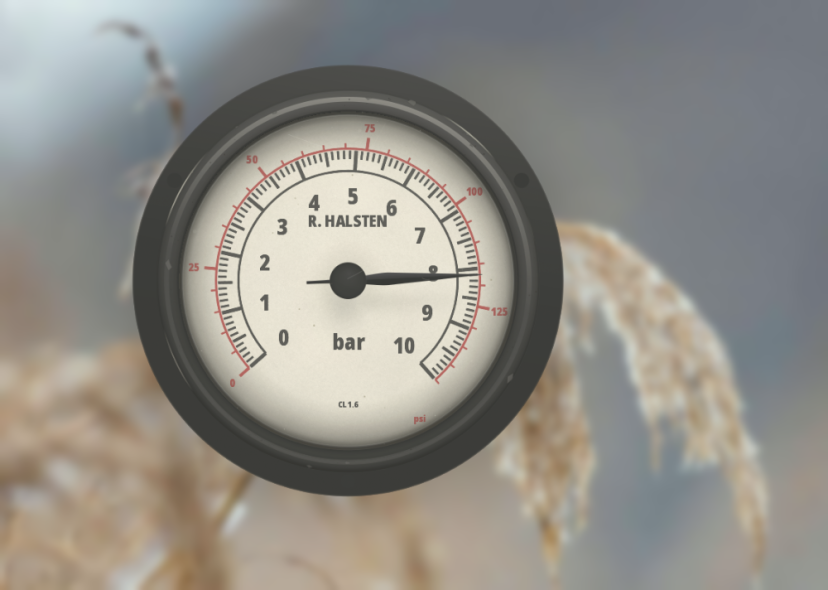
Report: 8.1 bar
